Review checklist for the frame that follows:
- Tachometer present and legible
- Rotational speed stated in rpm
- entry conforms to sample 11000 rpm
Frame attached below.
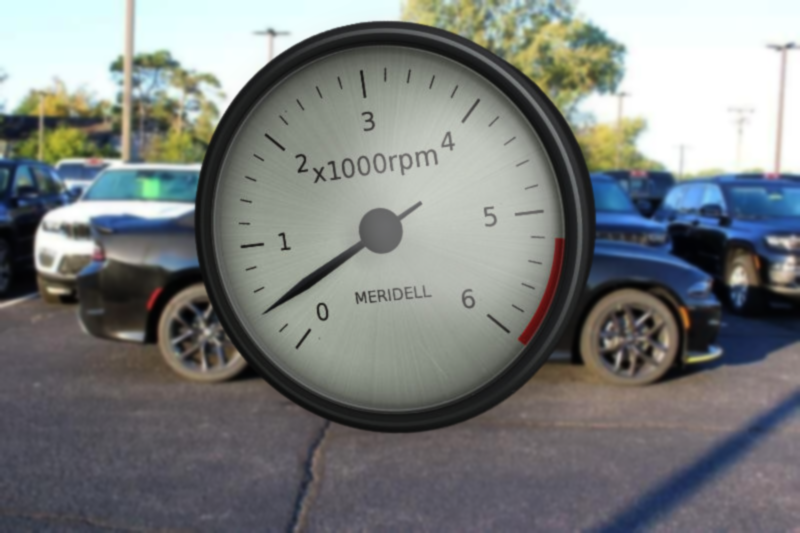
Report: 400 rpm
